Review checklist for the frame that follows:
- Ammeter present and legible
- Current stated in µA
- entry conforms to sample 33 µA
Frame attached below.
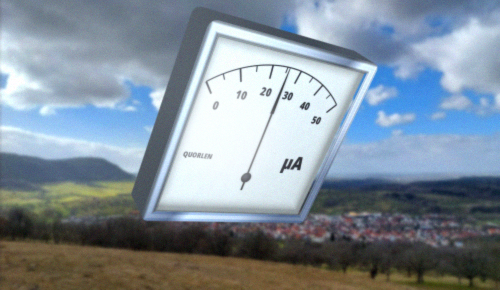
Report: 25 µA
